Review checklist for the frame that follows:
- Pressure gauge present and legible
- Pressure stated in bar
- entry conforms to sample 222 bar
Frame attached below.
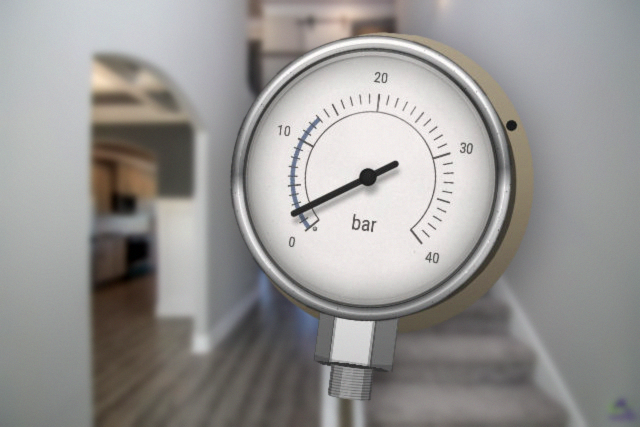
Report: 2 bar
